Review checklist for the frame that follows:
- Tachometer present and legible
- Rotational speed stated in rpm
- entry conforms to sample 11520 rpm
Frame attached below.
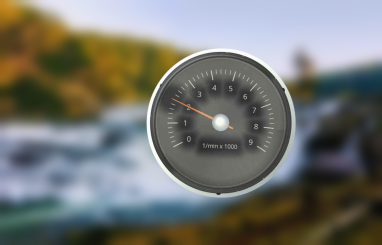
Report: 2000 rpm
